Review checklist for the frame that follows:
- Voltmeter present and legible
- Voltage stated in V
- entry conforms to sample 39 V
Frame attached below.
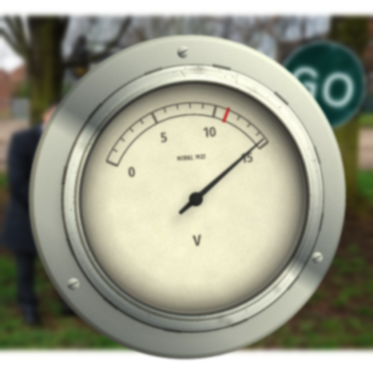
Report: 14.5 V
